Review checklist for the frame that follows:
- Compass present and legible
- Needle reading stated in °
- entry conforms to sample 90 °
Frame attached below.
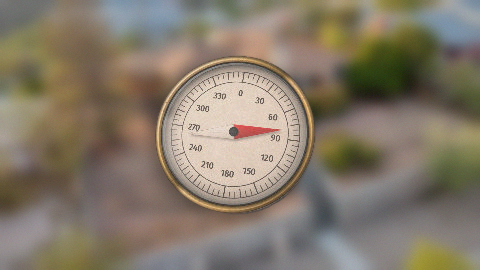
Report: 80 °
